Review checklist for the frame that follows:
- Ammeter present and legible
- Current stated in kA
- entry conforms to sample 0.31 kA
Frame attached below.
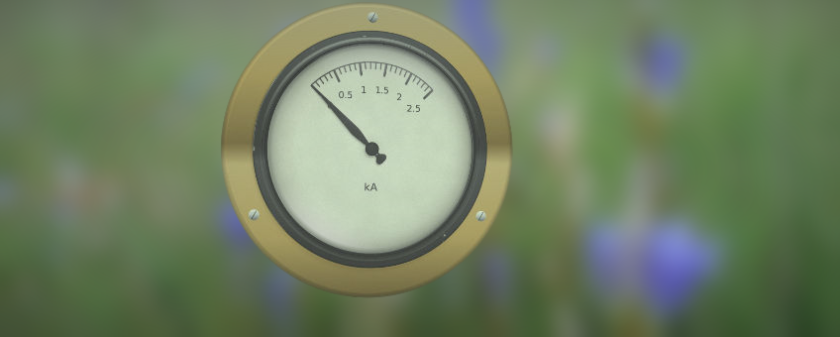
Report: 0 kA
